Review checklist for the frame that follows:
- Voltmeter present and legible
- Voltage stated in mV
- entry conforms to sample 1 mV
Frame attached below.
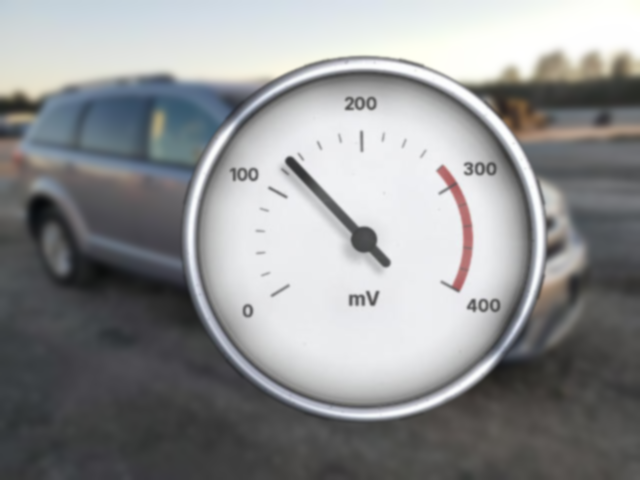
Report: 130 mV
